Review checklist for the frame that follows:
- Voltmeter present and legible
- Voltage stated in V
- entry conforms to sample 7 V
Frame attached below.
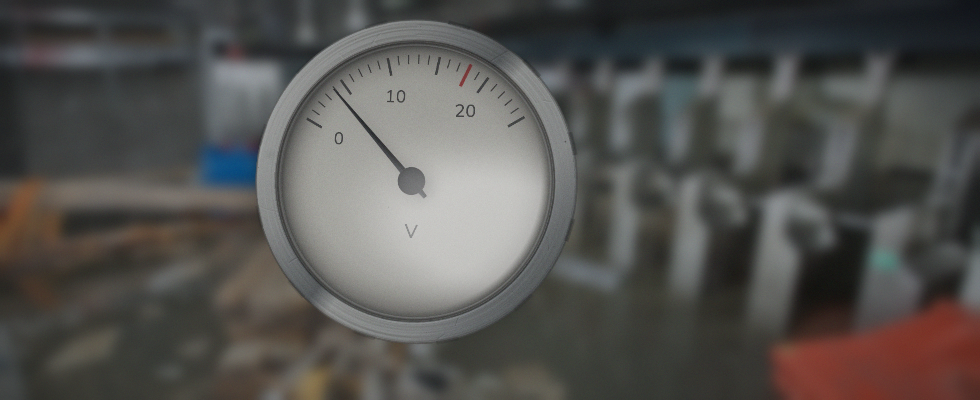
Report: 4 V
